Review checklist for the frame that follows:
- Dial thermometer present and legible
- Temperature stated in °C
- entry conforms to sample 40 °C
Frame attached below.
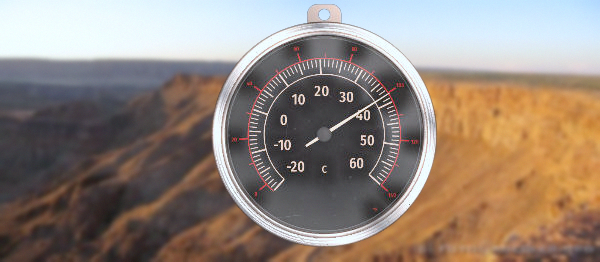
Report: 38 °C
